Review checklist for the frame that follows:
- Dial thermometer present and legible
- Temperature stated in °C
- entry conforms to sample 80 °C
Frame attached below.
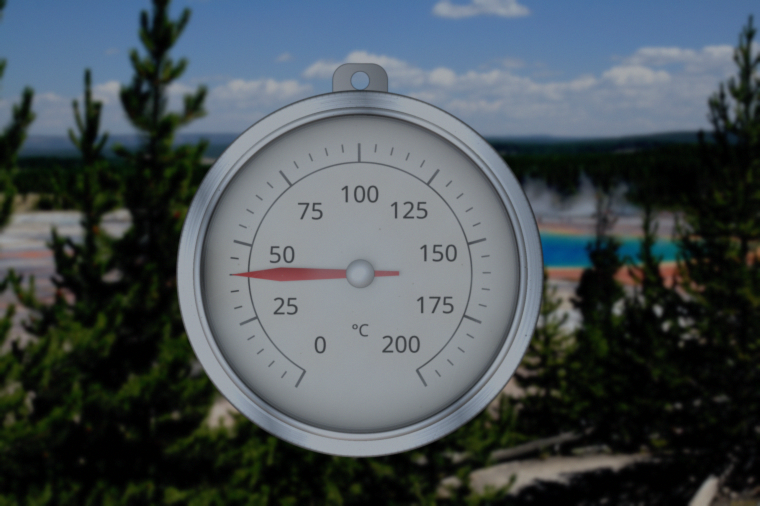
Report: 40 °C
